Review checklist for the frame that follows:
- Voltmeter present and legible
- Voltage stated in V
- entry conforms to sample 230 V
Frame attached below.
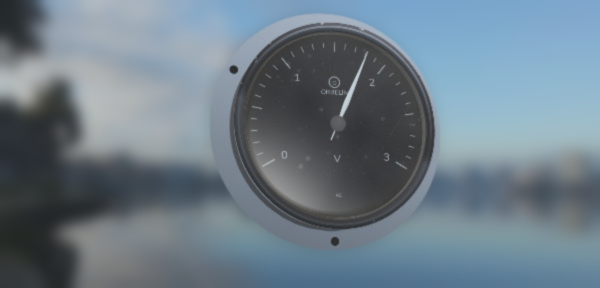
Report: 1.8 V
